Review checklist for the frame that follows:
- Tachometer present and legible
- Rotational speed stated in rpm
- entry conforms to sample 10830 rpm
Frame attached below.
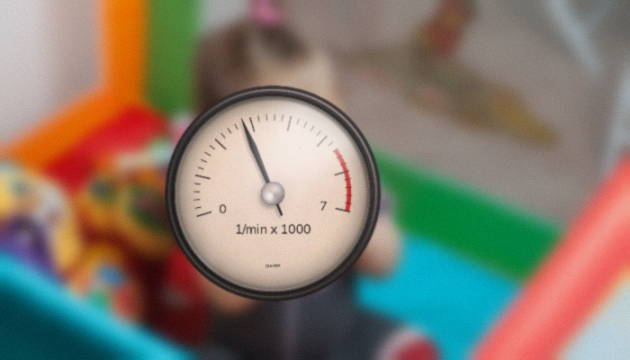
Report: 2800 rpm
